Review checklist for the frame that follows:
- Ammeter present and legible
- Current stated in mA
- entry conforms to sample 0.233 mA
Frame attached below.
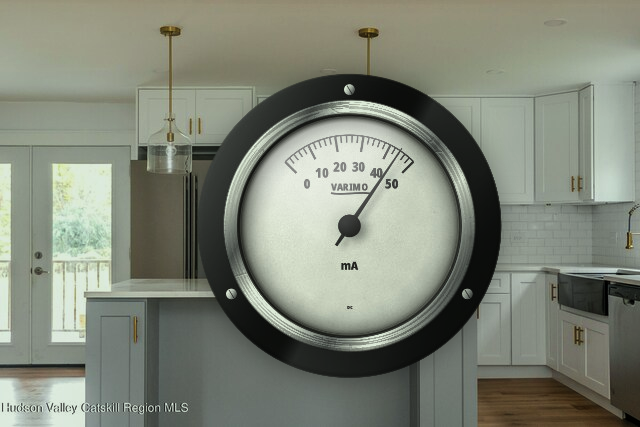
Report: 44 mA
